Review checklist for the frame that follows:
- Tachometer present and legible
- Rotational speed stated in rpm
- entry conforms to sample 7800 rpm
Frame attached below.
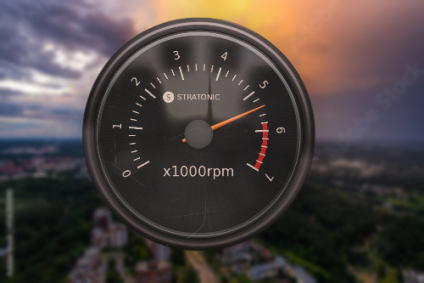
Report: 5400 rpm
